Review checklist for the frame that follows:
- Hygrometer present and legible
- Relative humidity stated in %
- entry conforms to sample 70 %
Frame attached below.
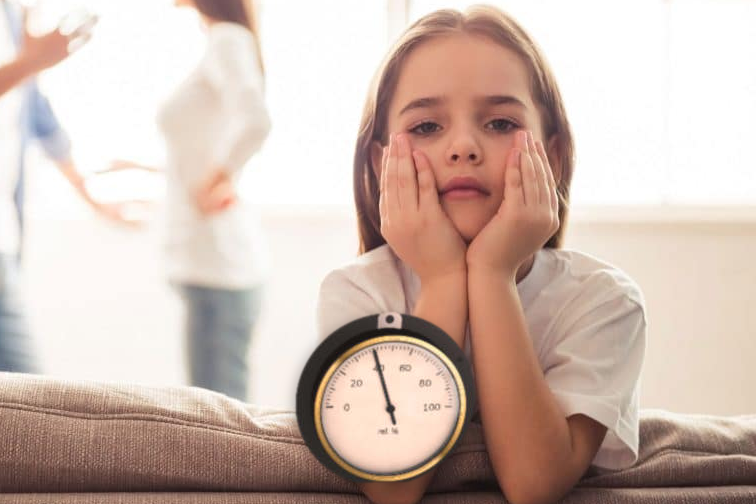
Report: 40 %
